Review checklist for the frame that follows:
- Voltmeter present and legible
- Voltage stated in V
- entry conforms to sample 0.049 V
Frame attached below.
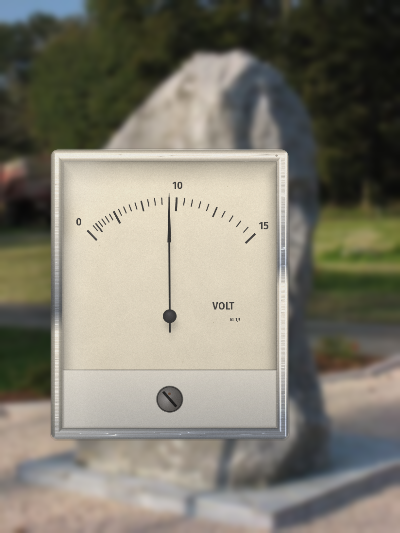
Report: 9.5 V
